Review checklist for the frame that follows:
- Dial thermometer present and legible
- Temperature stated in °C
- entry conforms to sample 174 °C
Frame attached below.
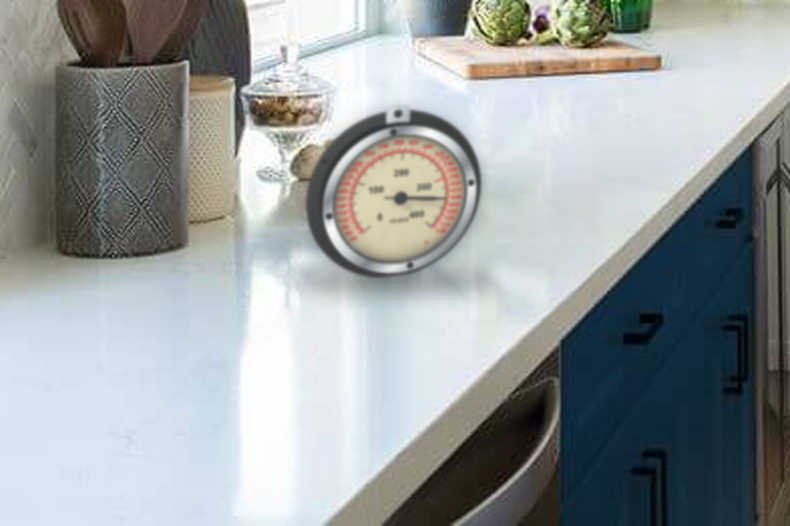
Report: 340 °C
